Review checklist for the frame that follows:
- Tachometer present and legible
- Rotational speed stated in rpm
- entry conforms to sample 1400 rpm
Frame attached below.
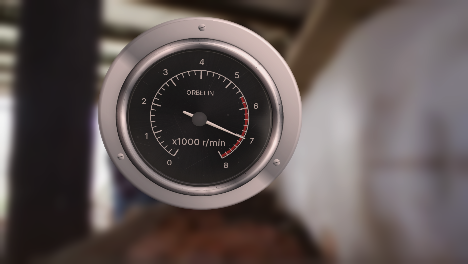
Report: 7000 rpm
